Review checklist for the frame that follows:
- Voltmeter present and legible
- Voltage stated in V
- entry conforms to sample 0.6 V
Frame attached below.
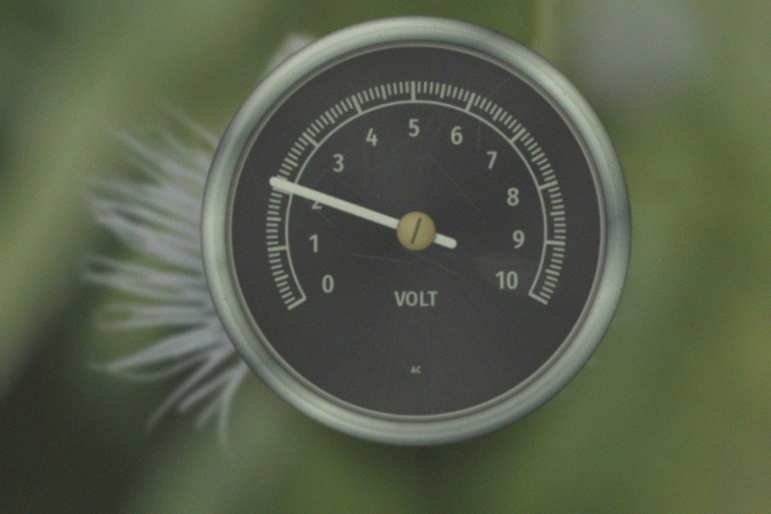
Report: 2.1 V
